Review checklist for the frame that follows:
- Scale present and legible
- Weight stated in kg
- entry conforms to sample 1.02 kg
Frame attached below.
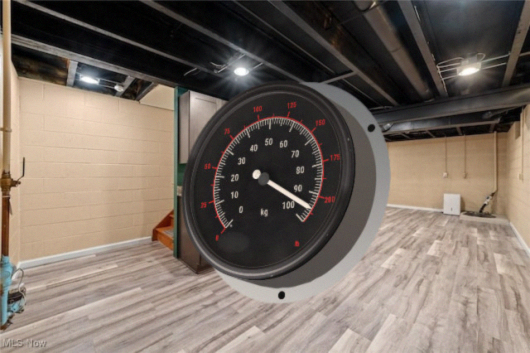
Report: 95 kg
